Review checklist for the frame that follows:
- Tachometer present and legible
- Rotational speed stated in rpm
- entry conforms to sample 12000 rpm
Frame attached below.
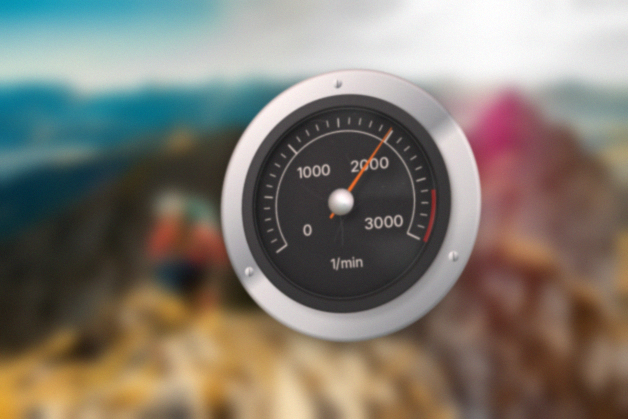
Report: 2000 rpm
